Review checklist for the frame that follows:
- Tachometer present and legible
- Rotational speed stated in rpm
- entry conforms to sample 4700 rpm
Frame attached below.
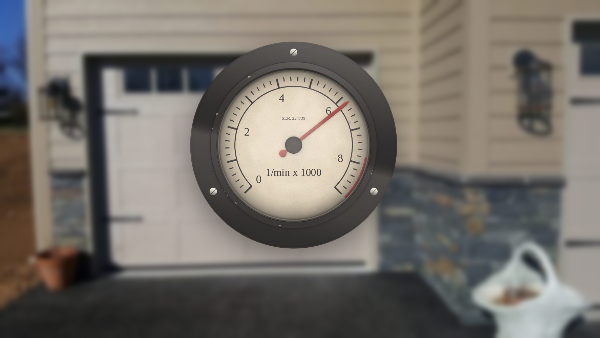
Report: 6200 rpm
